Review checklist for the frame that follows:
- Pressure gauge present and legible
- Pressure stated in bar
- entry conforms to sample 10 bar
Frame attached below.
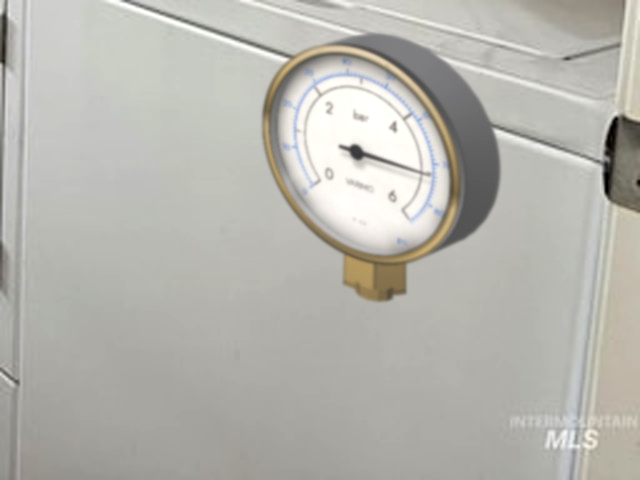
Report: 5 bar
